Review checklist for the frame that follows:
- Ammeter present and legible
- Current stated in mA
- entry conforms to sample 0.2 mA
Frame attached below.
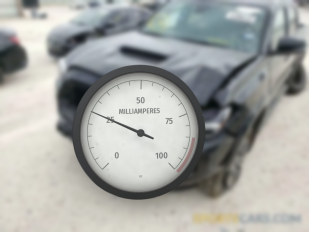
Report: 25 mA
